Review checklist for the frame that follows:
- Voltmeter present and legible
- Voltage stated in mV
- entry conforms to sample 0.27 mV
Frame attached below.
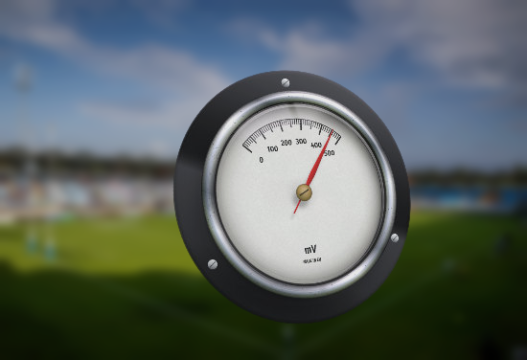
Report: 450 mV
